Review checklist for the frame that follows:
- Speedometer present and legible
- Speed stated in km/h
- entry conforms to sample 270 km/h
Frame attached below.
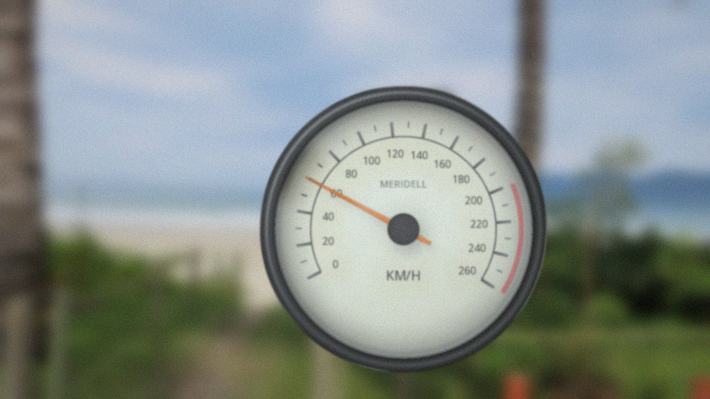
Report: 60 km/h
